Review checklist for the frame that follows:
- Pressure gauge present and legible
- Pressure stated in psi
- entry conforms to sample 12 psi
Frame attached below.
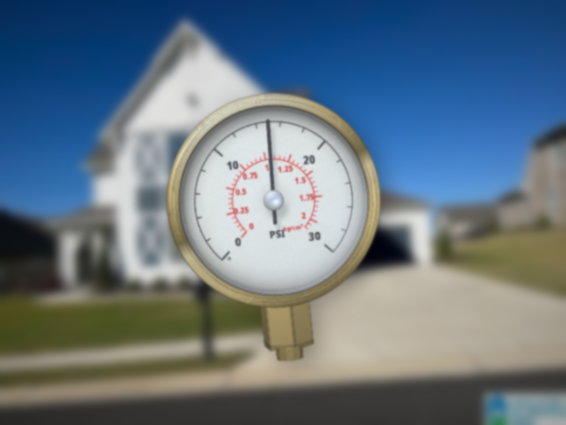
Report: 15 psi
